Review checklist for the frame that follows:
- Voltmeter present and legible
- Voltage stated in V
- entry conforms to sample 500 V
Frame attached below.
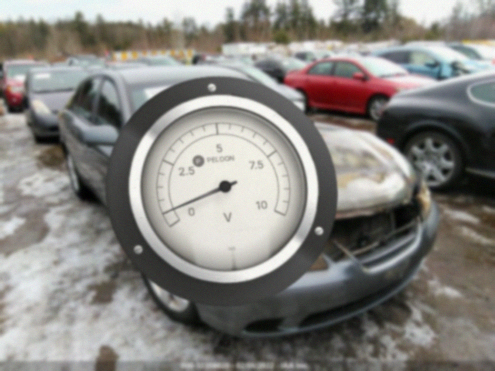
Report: 0.5 V
